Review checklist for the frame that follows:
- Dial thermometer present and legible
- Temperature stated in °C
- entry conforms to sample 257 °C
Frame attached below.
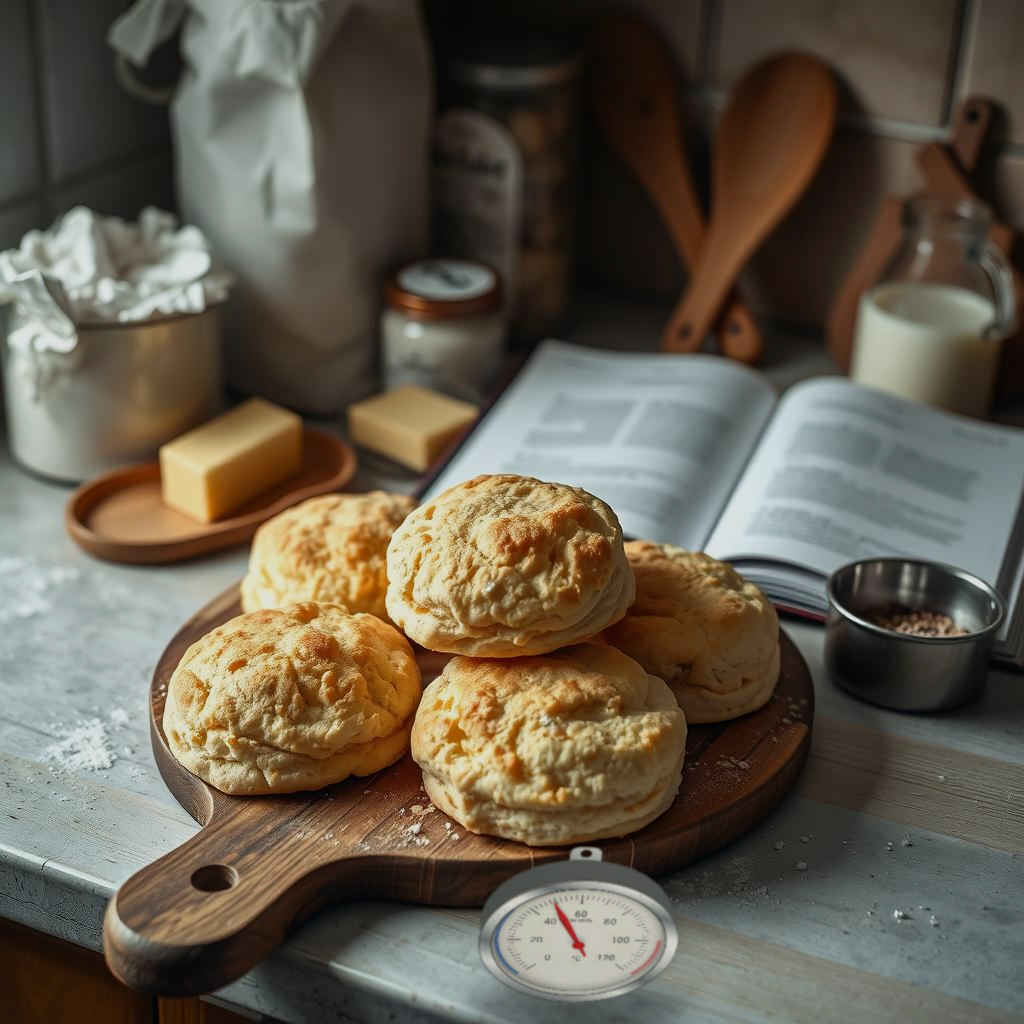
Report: 50 °C
